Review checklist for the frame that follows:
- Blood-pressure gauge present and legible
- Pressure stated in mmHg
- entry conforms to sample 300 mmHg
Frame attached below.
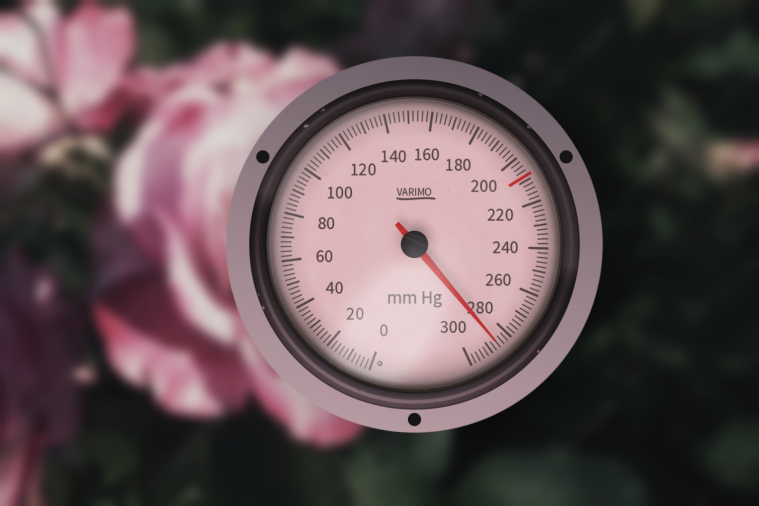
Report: 286 mmHg
